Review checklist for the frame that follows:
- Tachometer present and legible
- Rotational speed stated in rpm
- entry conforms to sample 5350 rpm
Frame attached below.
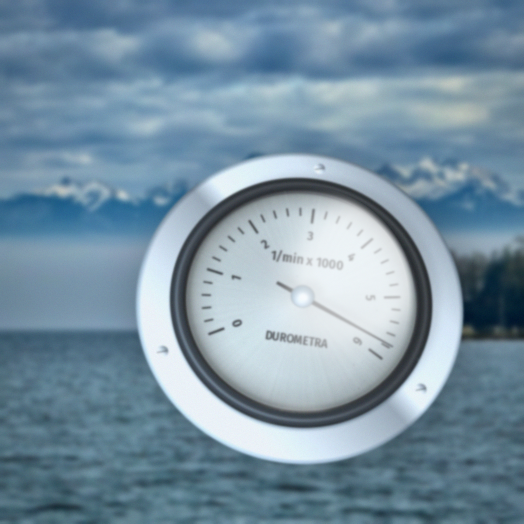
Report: 5800 rpm
